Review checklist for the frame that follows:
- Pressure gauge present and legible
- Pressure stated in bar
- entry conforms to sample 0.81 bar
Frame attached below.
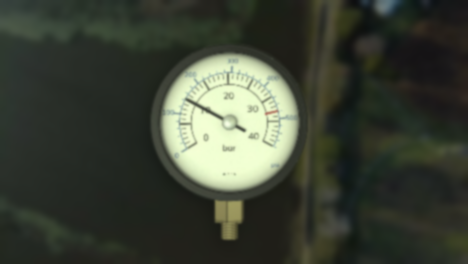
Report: 10 bar
